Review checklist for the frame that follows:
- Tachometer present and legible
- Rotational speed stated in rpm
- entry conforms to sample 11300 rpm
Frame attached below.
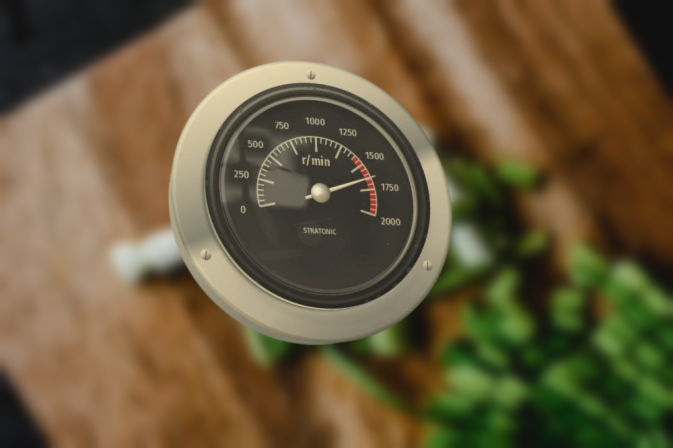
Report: 1650 rpm
